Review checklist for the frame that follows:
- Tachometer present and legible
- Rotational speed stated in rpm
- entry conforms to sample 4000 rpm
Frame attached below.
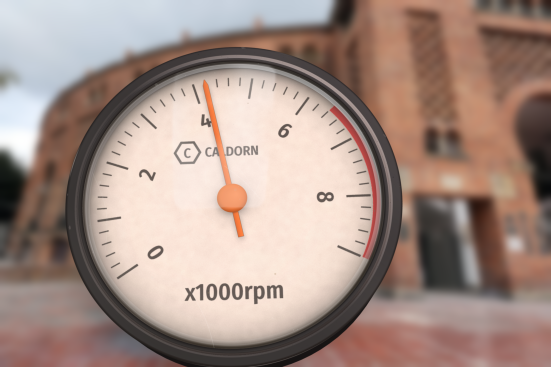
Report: 4200 rpm
